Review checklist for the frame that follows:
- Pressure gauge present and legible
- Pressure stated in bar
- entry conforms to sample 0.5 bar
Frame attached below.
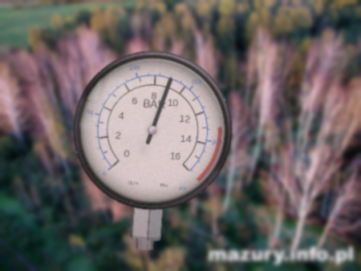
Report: 9 bar
